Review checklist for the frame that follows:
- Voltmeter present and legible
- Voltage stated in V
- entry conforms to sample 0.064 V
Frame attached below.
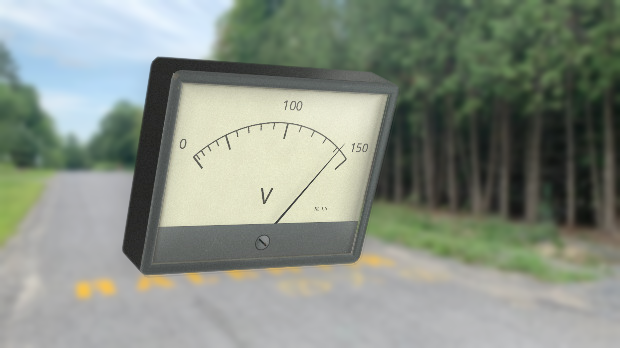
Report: 140 V
